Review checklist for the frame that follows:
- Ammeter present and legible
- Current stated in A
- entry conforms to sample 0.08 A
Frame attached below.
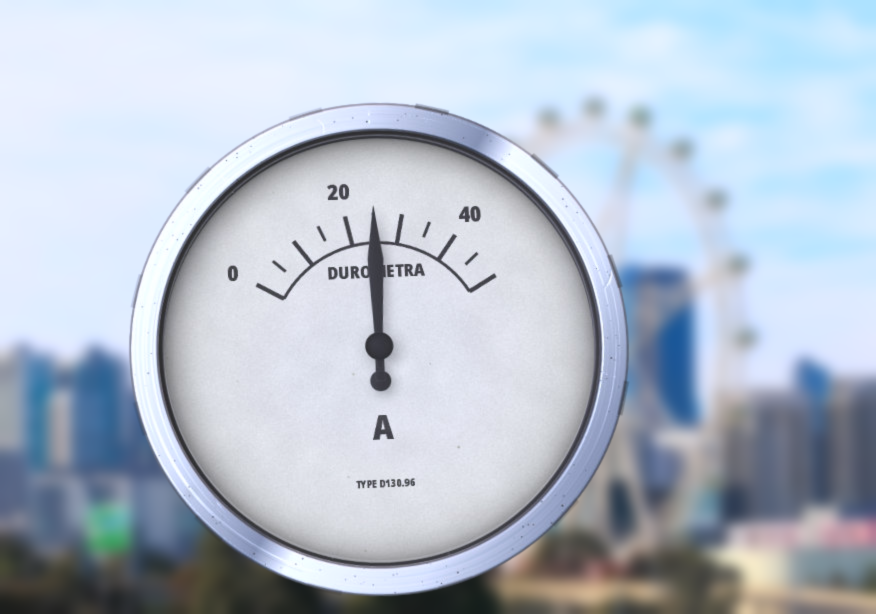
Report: 25 A
